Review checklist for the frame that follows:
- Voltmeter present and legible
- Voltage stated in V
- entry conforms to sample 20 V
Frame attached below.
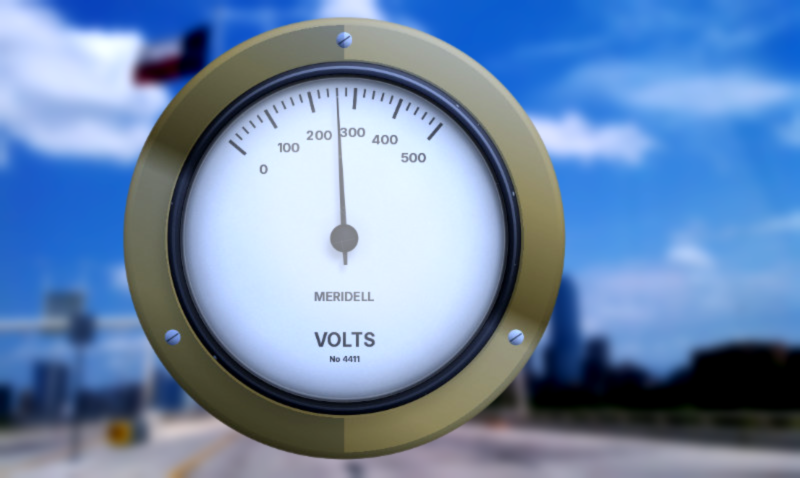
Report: 260 V
